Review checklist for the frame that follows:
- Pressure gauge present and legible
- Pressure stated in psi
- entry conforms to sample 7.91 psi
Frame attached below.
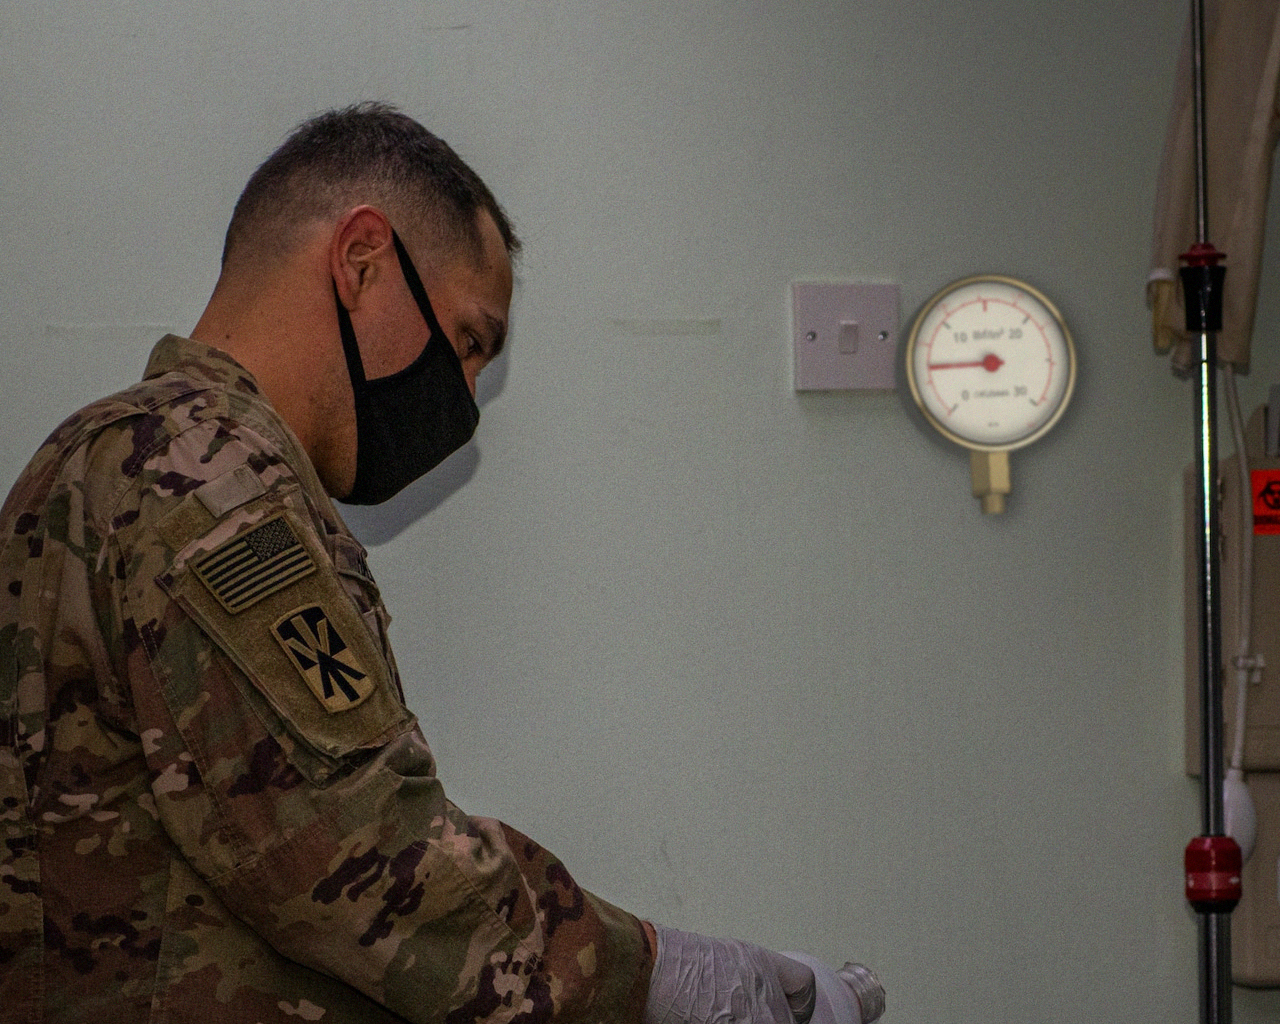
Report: 5 psi
